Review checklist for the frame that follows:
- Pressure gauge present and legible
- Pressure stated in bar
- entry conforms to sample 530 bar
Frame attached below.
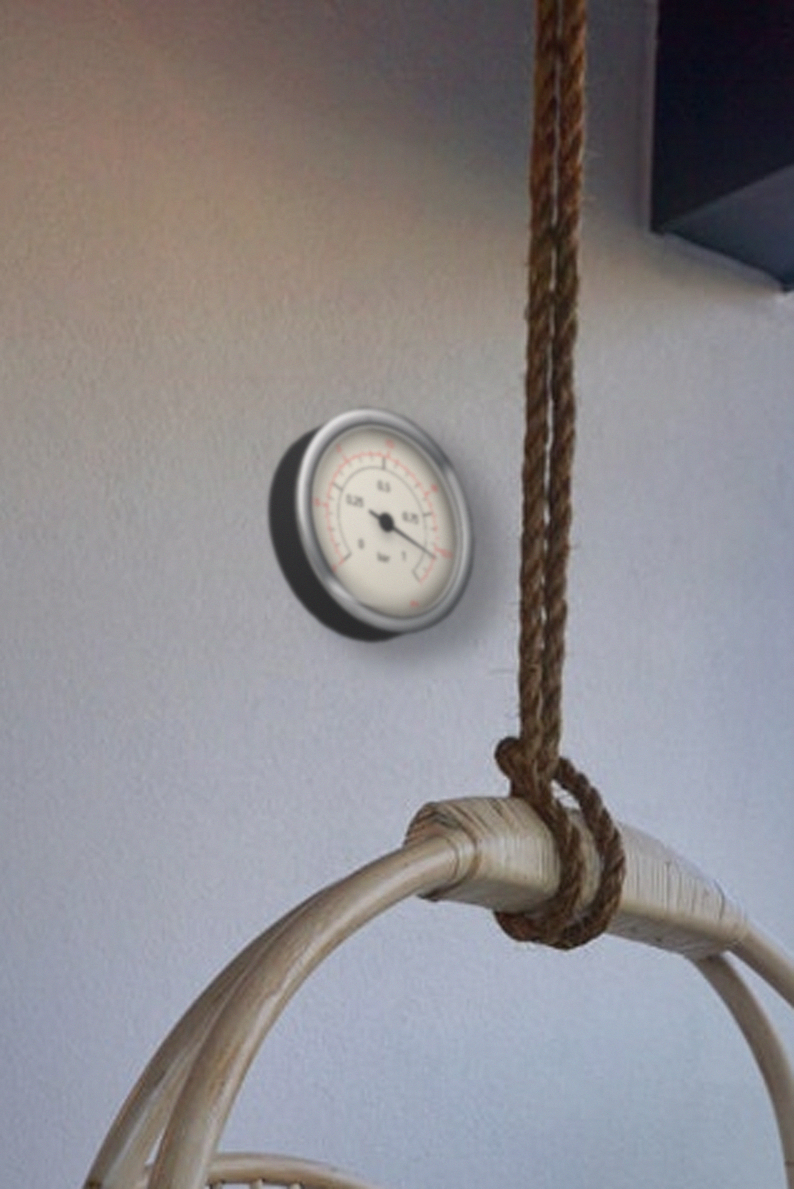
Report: 0.9 bar
